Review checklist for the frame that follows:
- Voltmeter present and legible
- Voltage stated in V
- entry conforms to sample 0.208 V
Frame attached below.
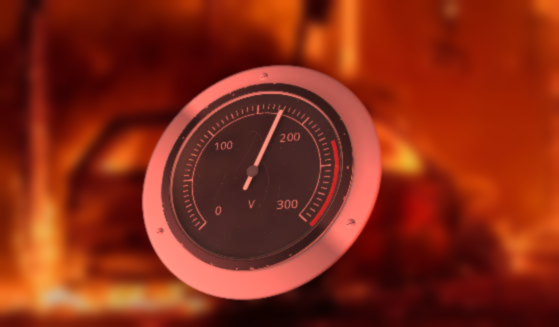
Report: 175 V
